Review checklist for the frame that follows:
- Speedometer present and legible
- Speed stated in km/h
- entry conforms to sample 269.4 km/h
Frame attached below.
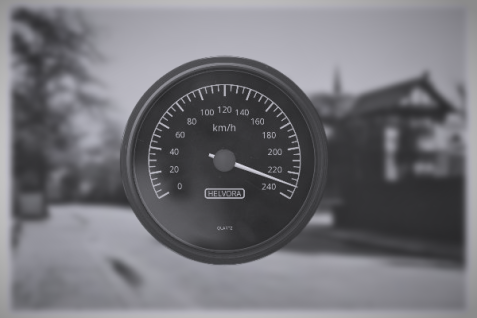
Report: 230 km/h
